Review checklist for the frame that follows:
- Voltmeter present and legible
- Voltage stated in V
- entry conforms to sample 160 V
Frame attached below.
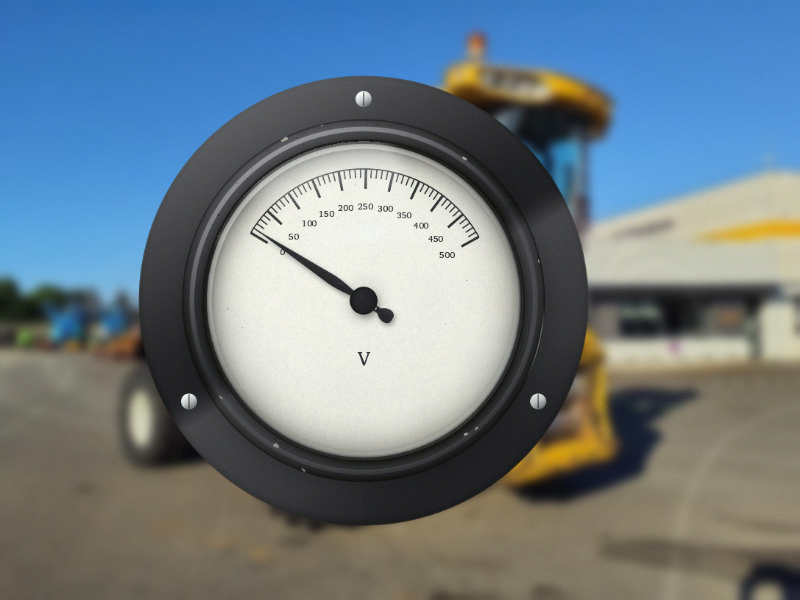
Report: 10 V
